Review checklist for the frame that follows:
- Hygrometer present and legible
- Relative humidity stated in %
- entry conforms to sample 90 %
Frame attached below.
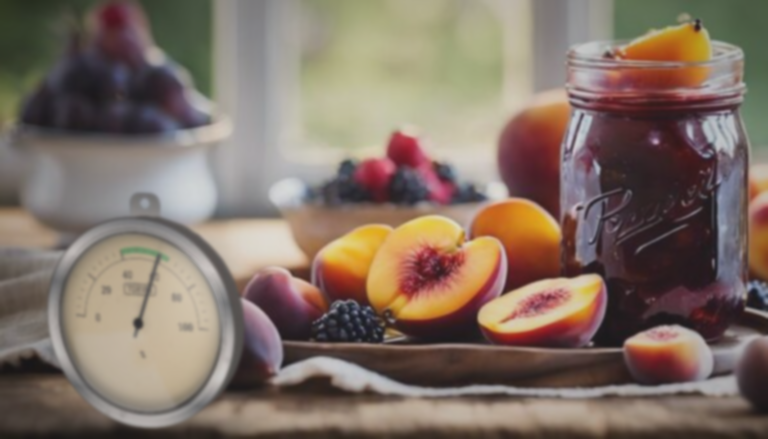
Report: 60 %
